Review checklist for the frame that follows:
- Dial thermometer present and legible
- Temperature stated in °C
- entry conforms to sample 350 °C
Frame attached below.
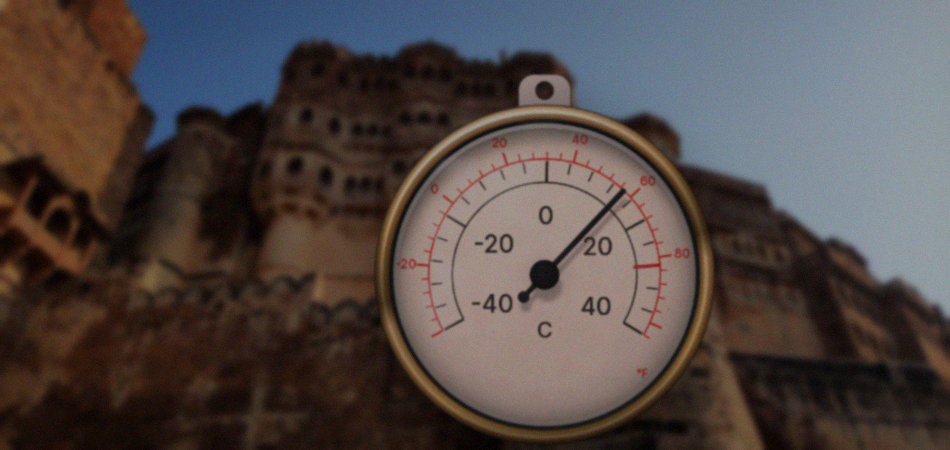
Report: 14 °C
